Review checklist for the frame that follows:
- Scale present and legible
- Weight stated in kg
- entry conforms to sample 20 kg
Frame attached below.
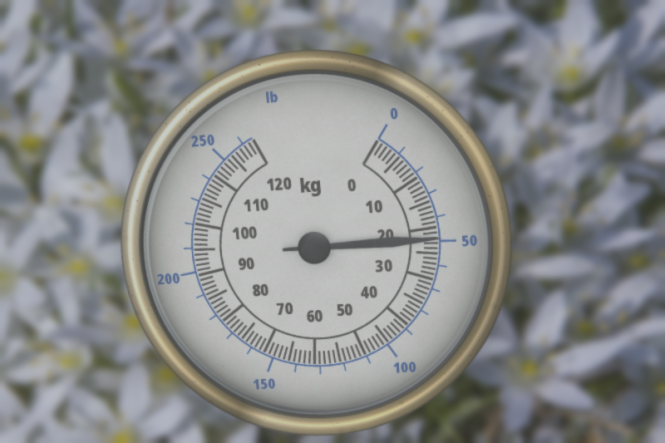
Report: 22 kg
